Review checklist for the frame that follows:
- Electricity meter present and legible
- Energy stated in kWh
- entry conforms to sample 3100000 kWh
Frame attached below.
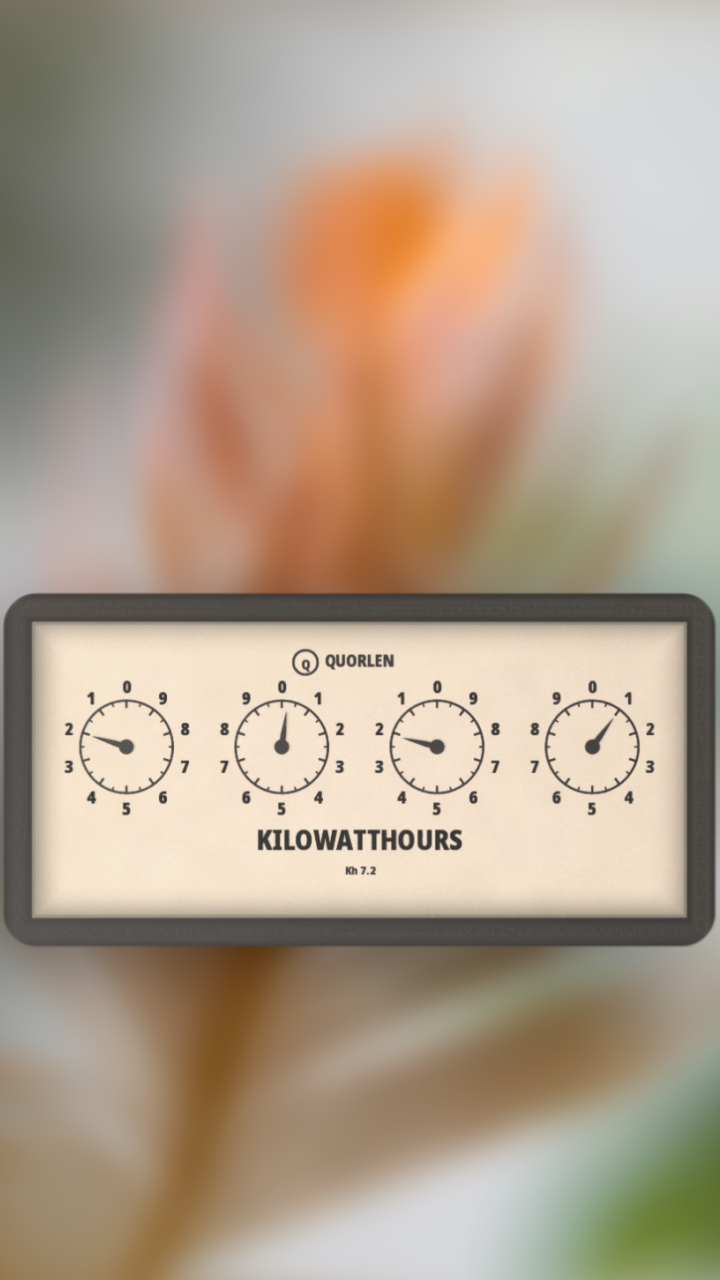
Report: 2021 kWh
